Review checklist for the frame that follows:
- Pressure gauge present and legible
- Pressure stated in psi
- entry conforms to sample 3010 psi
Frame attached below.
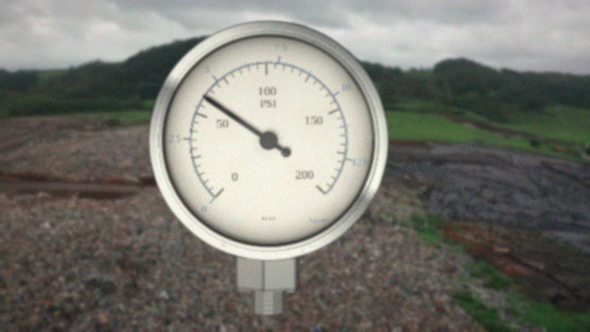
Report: 60 psi
